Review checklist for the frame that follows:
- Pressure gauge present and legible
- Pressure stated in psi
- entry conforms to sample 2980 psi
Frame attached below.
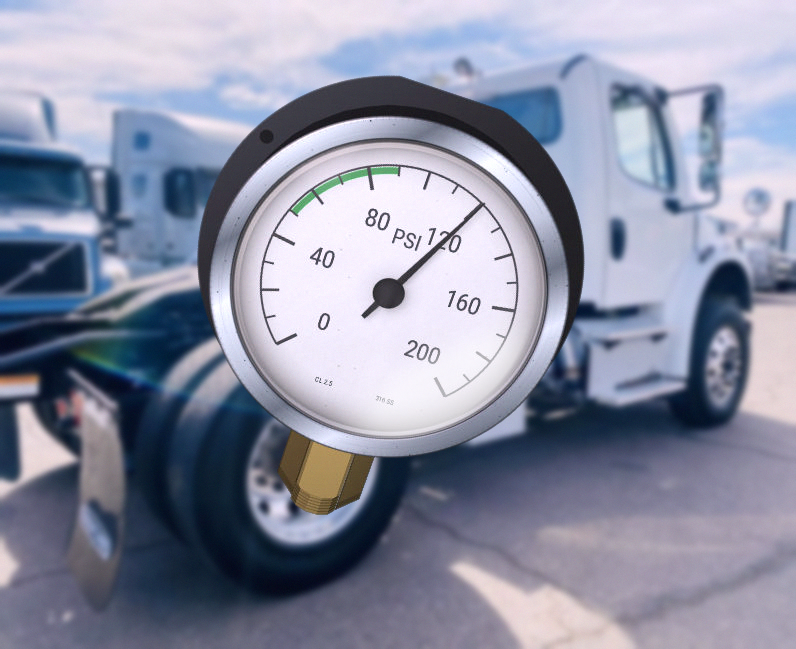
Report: 120 psi
